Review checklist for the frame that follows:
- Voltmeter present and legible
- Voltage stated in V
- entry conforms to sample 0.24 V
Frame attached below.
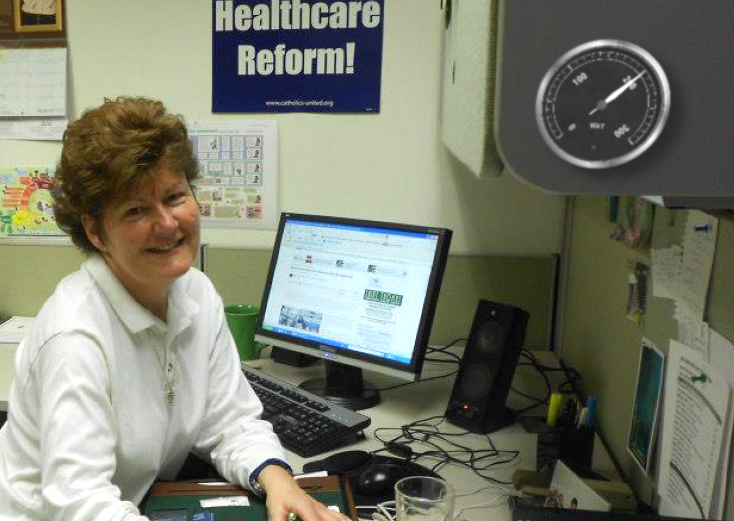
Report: 200 V
